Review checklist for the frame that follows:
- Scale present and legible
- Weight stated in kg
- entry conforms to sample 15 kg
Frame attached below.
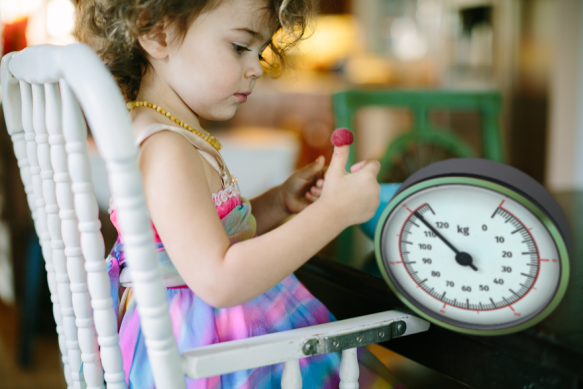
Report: 115 kg
